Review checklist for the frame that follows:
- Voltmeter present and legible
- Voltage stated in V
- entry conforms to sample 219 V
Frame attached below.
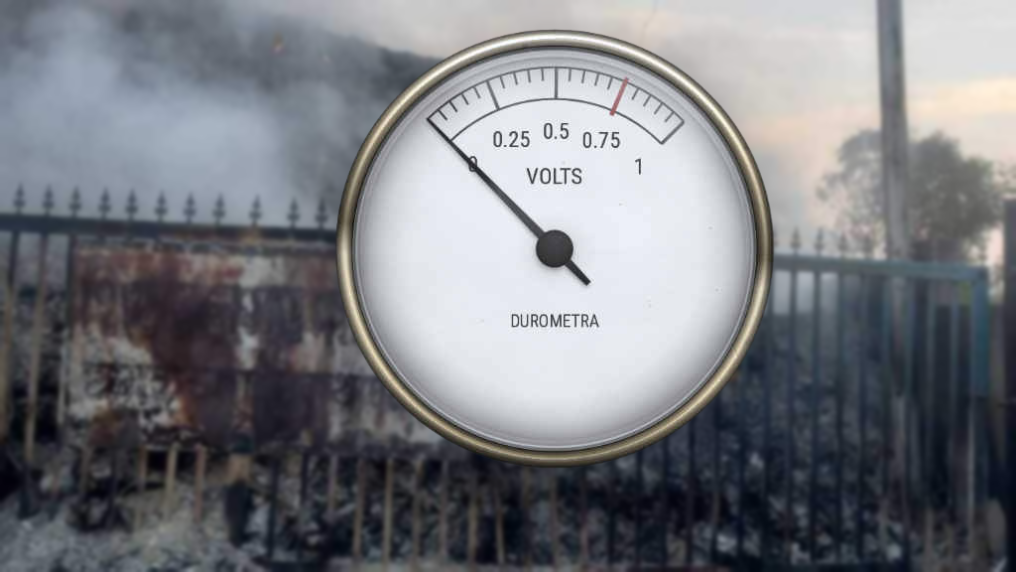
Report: 0 V
